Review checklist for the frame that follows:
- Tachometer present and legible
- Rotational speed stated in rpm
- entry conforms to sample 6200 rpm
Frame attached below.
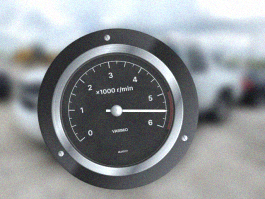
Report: 5500 rpm
